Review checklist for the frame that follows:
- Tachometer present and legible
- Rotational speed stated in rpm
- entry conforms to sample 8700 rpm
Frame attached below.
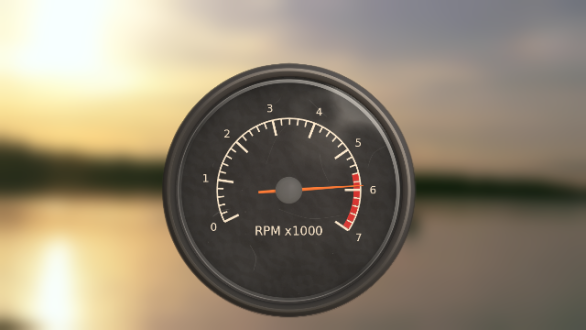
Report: 5900 rpm
